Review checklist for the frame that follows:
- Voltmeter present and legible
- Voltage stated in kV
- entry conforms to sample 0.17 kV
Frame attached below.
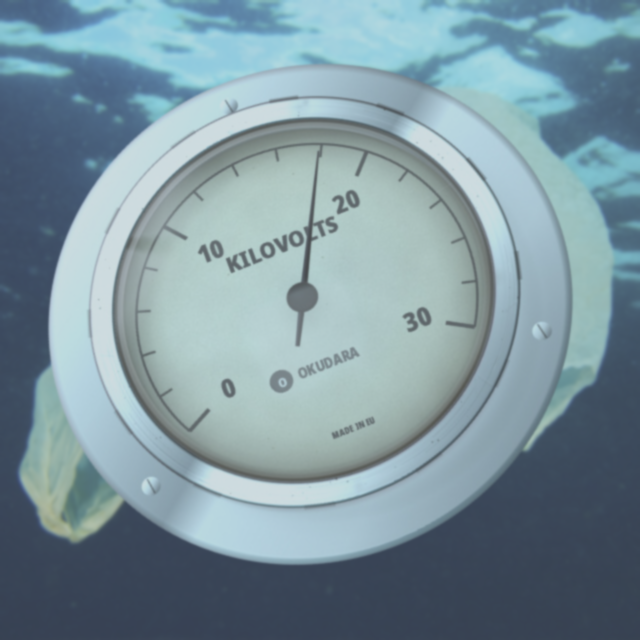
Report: 18 kV
